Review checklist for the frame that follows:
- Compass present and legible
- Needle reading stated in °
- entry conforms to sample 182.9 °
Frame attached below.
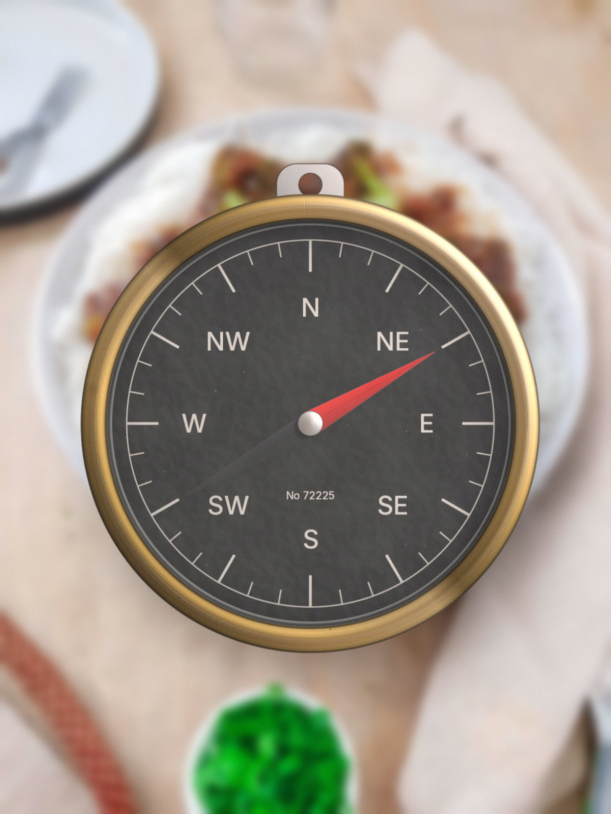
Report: 60 °
